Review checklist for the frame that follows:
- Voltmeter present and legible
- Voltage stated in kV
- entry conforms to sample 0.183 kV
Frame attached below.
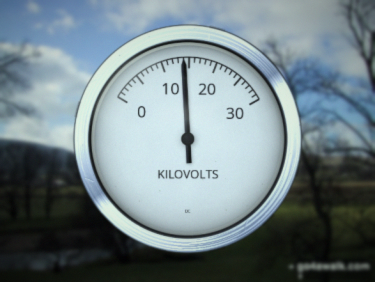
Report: 14 kV
